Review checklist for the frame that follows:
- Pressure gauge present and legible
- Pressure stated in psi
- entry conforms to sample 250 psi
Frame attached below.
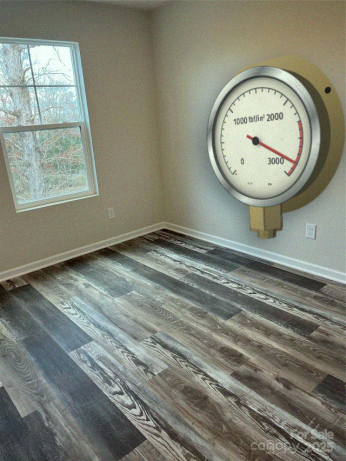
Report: 2800 psi
